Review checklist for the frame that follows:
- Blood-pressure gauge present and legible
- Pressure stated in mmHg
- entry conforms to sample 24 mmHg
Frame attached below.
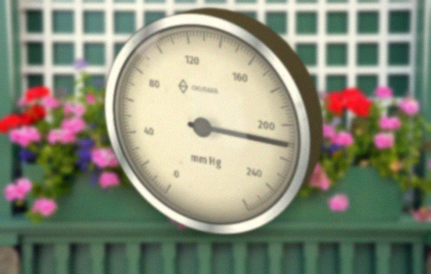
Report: 210 mmHg
